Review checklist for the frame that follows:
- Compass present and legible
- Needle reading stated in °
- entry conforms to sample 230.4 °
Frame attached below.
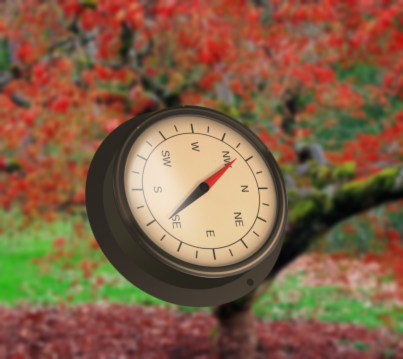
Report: 322.5 °
